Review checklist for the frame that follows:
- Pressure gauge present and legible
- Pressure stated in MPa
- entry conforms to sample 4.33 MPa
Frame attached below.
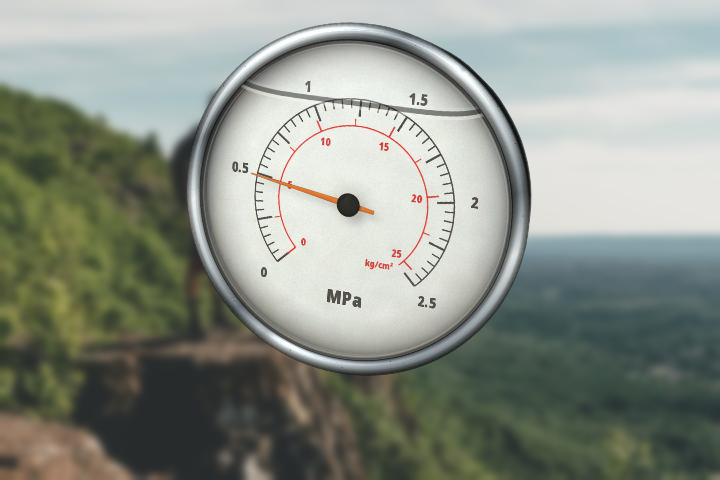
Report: 0.5 MPa
